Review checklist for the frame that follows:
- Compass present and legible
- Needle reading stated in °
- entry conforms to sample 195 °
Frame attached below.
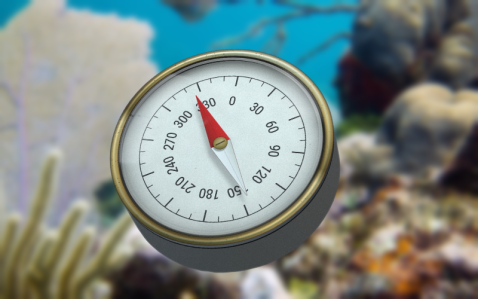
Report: 325 °
